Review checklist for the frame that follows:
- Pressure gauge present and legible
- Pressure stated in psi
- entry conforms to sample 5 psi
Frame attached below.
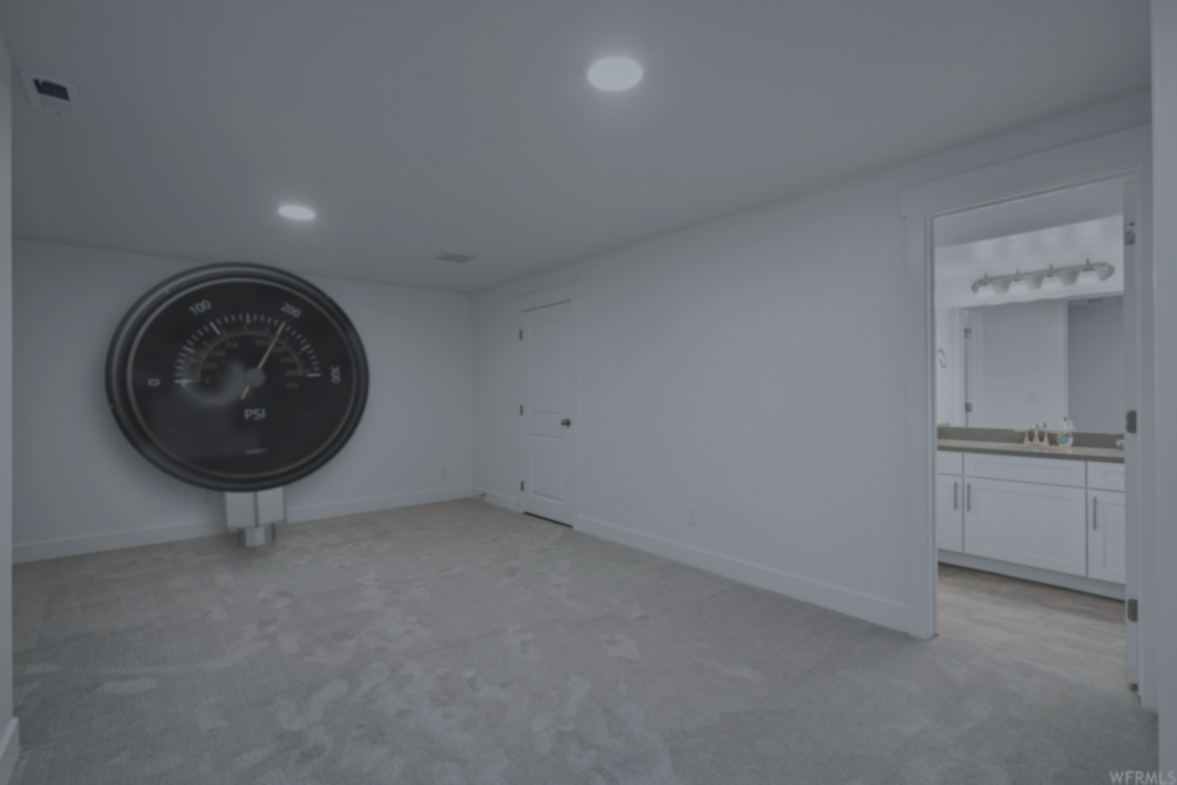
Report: 200 psi
